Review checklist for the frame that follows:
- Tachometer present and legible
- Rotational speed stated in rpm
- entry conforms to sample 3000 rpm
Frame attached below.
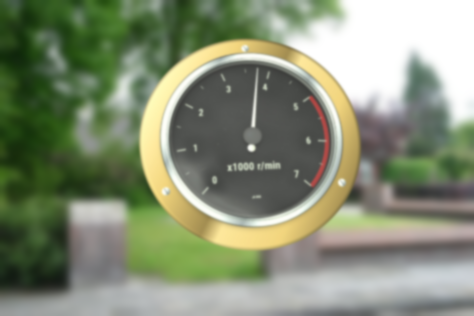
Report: 3750 rpm
